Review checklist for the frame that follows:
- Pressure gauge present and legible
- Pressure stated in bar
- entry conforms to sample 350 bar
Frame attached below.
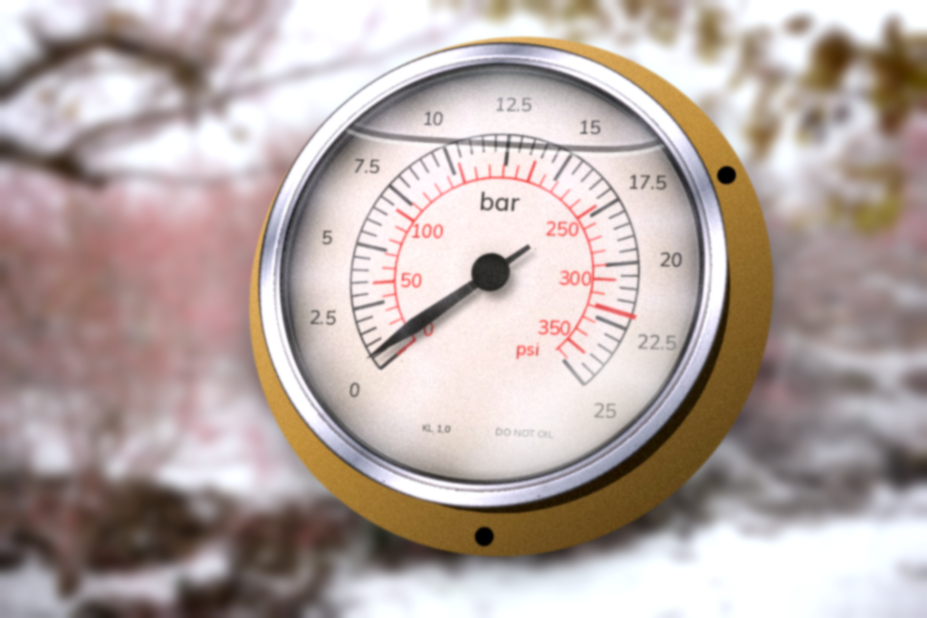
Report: 0.5 bar
